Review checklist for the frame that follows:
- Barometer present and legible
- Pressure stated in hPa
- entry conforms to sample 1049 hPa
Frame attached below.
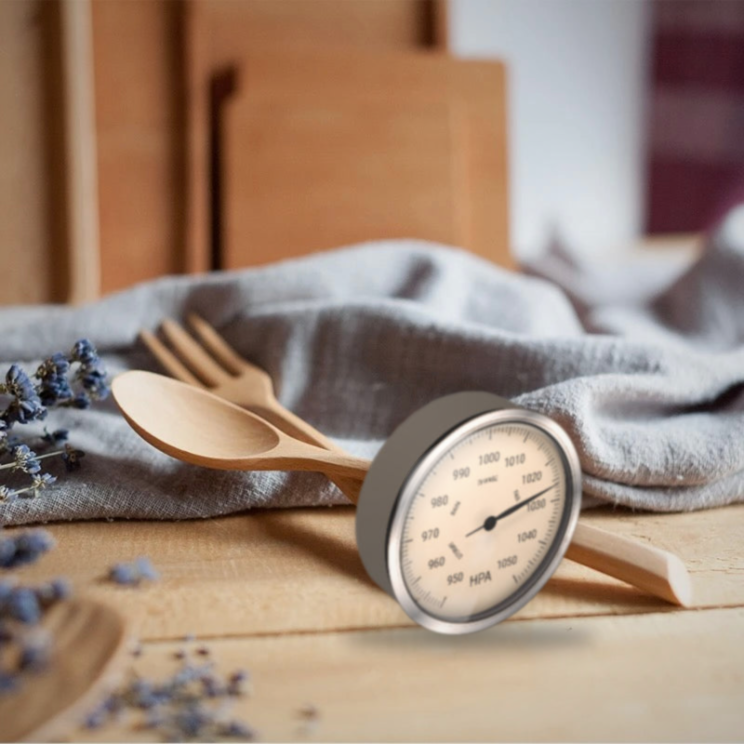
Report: 1025 hPa
